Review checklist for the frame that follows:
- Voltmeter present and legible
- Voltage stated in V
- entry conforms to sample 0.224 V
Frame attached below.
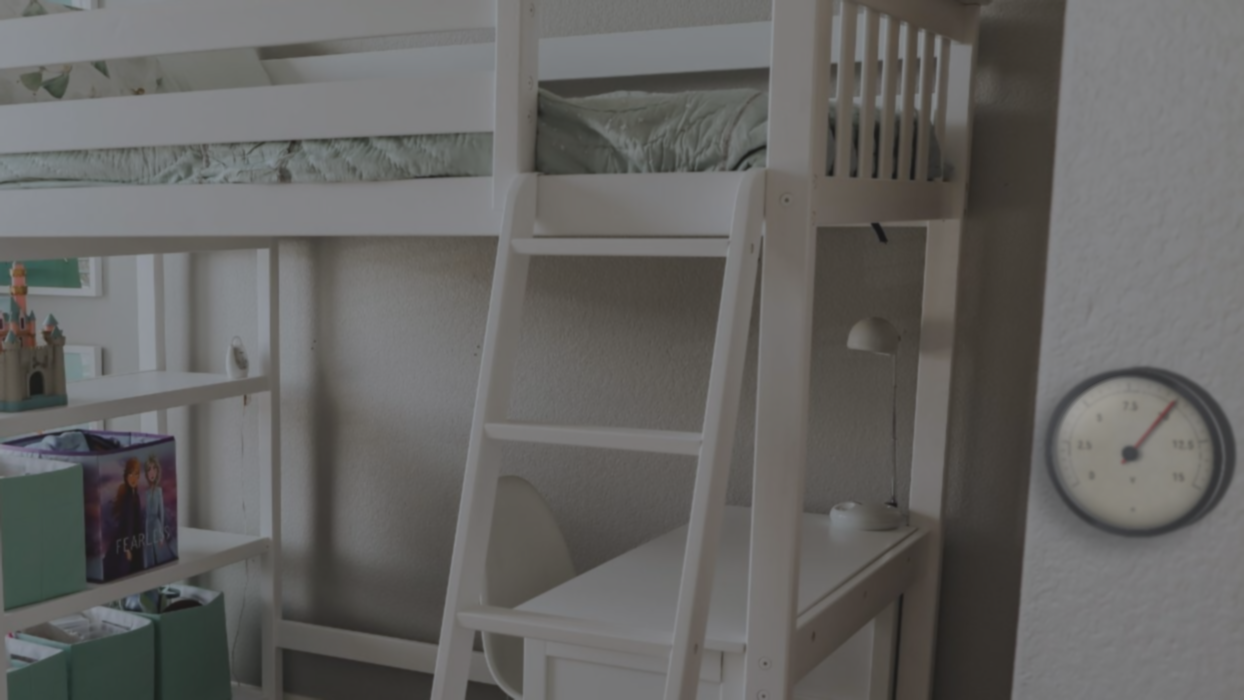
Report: 10 V
